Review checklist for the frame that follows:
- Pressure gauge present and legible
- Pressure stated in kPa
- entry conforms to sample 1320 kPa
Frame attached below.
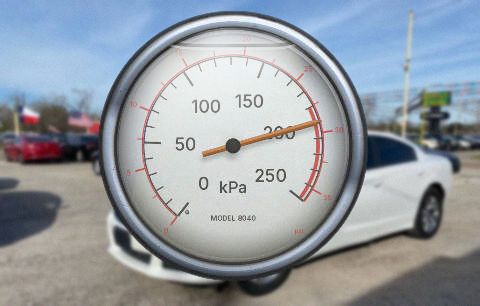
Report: 200 kPa
